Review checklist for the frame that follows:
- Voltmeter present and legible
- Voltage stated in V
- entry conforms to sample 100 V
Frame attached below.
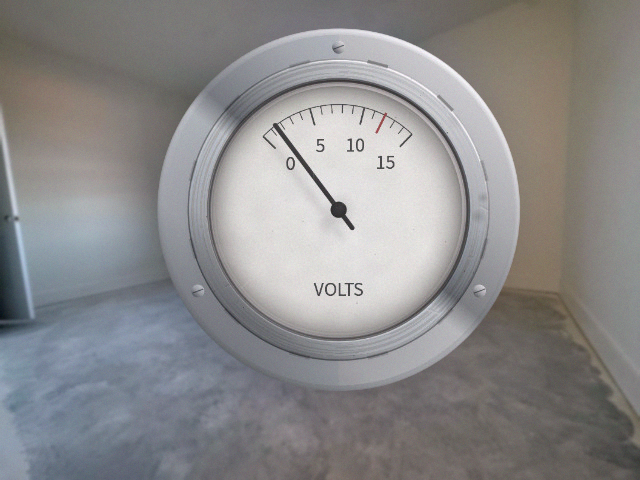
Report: 1.5 V
